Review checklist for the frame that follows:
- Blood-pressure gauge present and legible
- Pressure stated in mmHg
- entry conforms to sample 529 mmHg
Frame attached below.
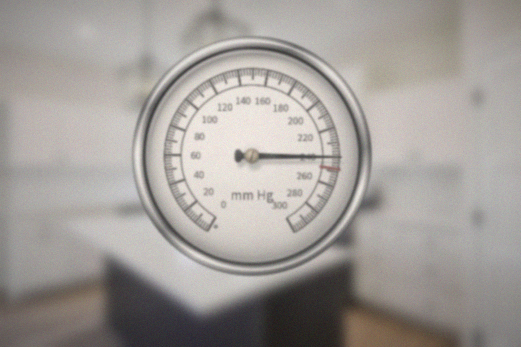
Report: 240 mmHg
